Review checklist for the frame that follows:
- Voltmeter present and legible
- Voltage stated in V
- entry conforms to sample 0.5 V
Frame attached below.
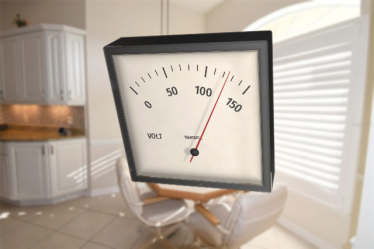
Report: 125 V
